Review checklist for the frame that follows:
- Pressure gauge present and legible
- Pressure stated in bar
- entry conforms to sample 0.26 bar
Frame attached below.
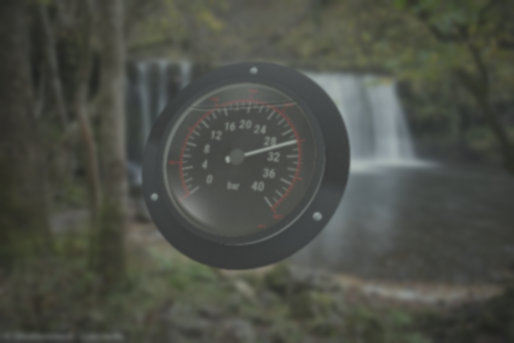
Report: 30 bar
